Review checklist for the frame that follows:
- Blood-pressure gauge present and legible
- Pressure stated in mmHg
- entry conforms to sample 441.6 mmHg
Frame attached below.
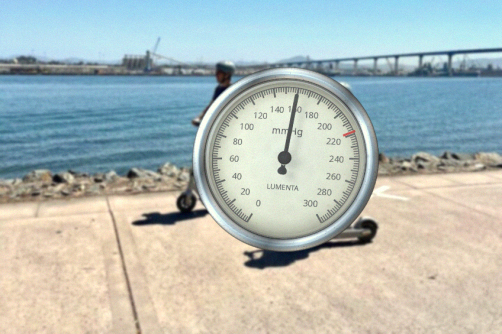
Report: 160 mmHg
